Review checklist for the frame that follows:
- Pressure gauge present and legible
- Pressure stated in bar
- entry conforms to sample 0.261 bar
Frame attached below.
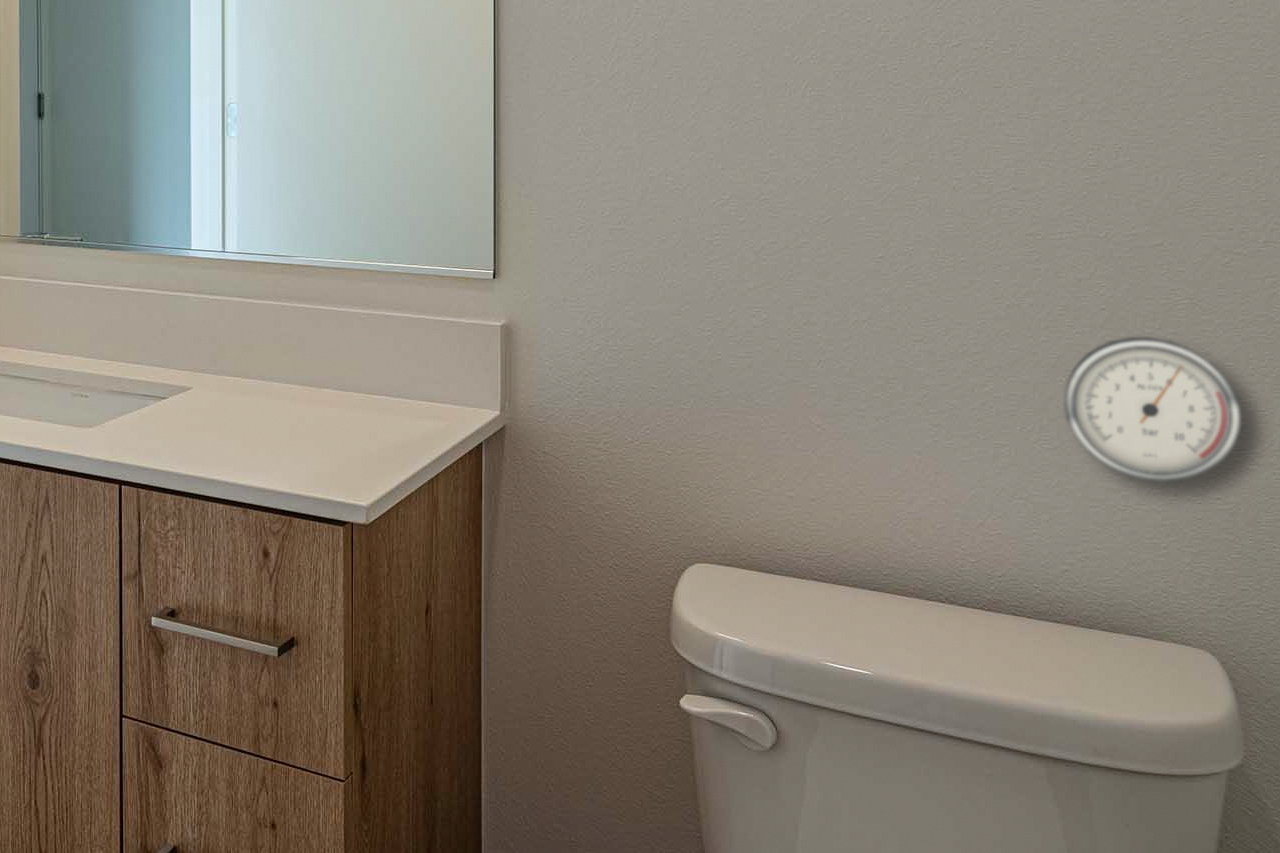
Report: 6 bar
